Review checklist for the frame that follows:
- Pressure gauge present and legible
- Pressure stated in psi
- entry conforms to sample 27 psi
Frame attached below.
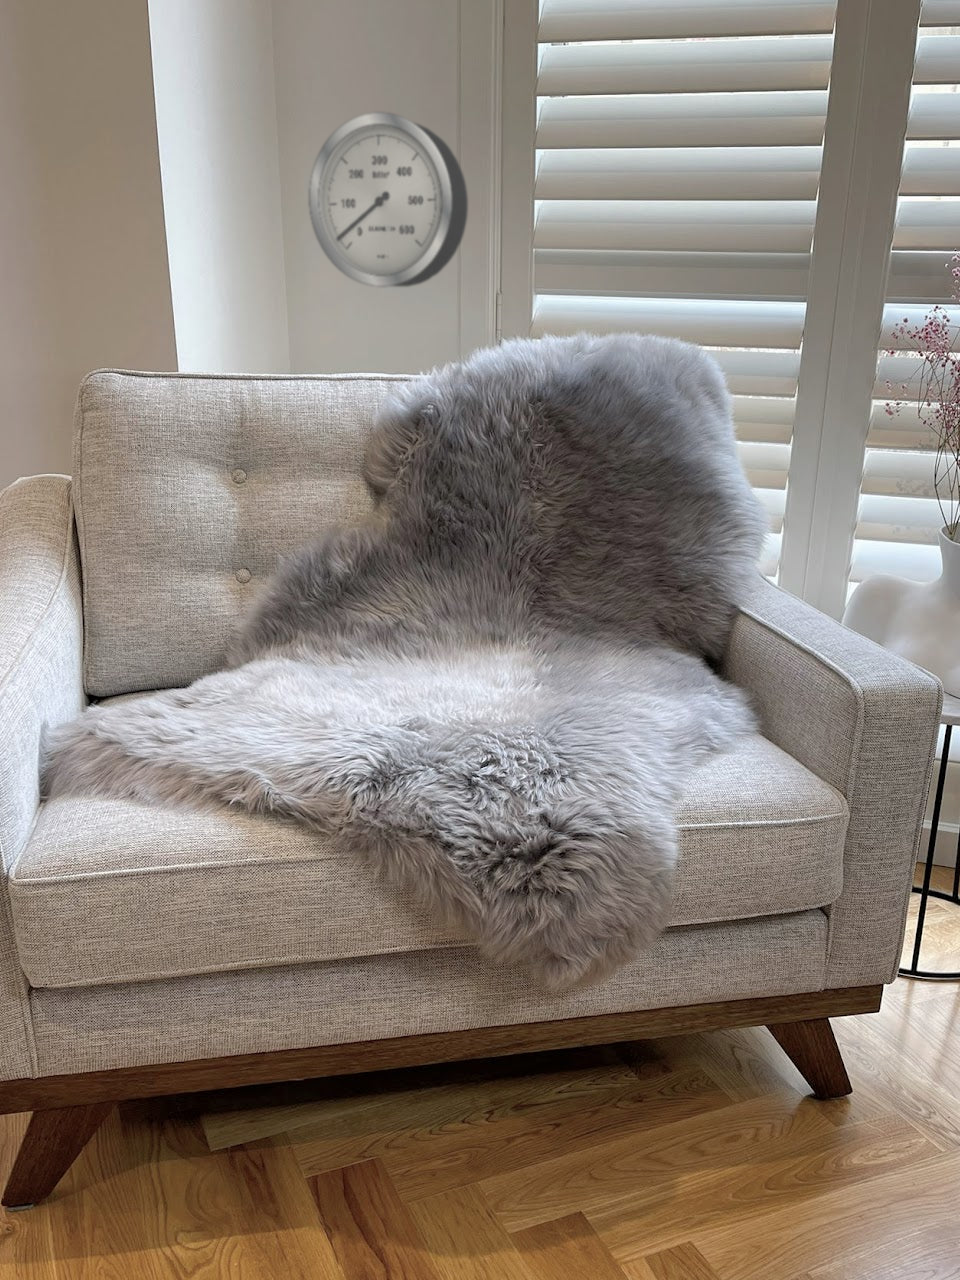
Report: 25 psi
